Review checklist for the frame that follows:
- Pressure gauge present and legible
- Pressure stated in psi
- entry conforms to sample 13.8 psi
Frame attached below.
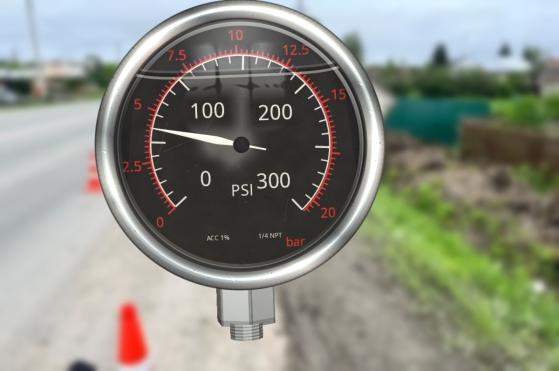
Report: 60 psi
